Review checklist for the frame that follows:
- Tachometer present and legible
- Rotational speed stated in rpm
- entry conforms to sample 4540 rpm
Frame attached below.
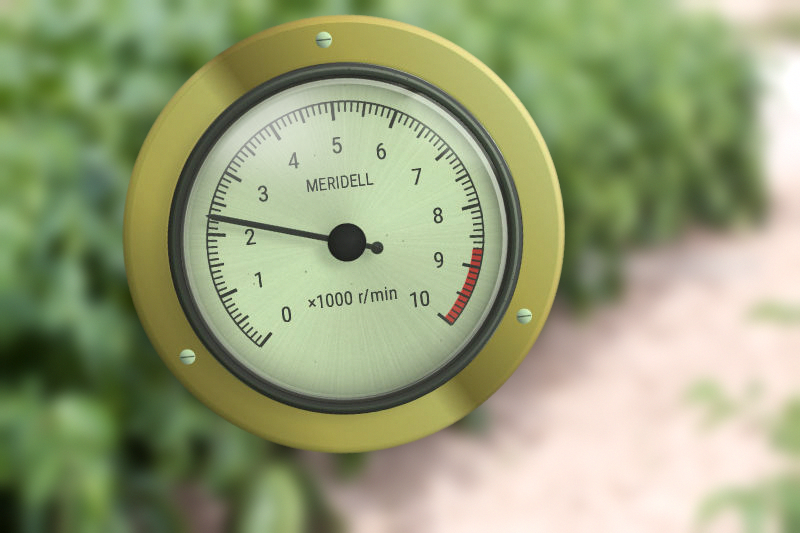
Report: 2300 rpm
